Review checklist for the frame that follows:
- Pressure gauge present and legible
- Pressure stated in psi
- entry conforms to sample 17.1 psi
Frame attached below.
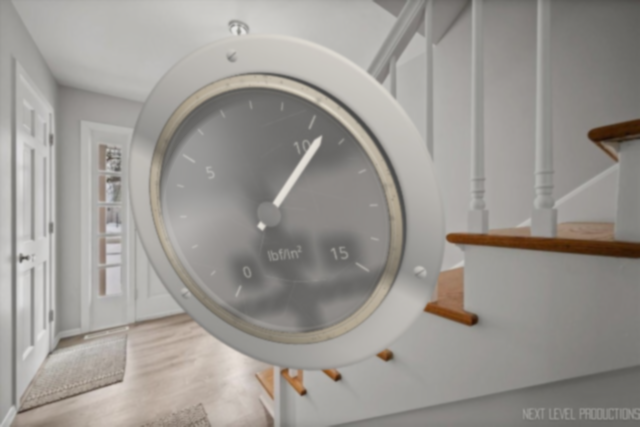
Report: 10.5 psi
